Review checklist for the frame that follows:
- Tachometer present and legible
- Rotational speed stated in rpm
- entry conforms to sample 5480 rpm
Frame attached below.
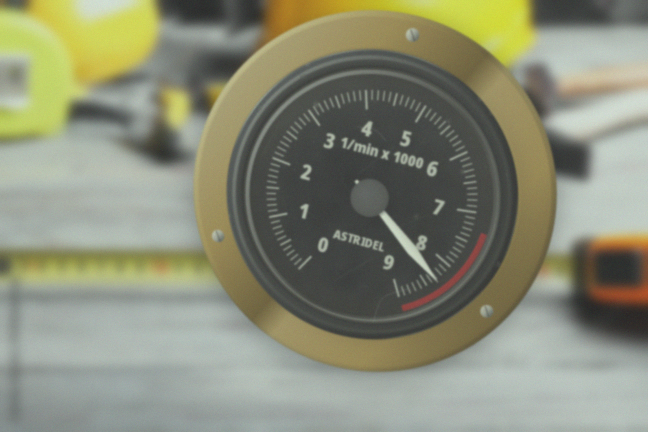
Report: 8300 rpm
